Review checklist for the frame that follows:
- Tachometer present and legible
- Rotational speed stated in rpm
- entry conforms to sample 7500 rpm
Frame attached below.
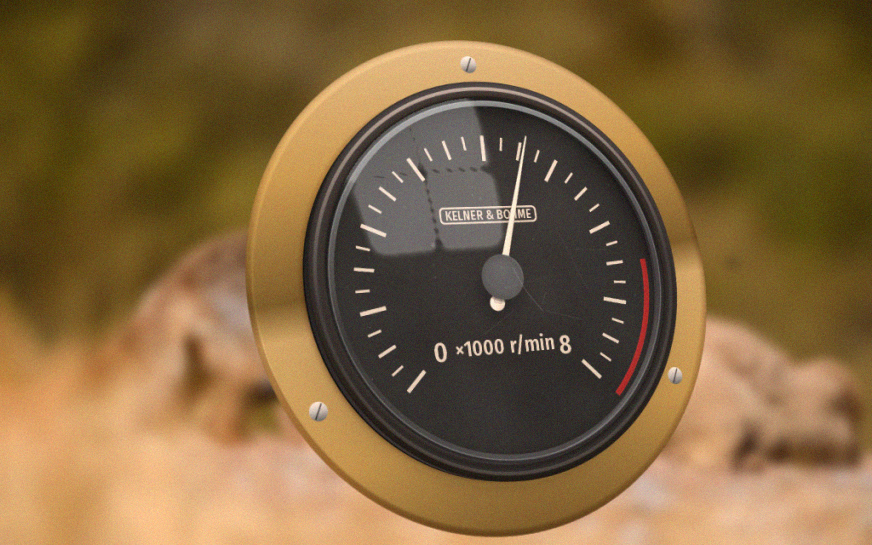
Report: 4500 rpm
